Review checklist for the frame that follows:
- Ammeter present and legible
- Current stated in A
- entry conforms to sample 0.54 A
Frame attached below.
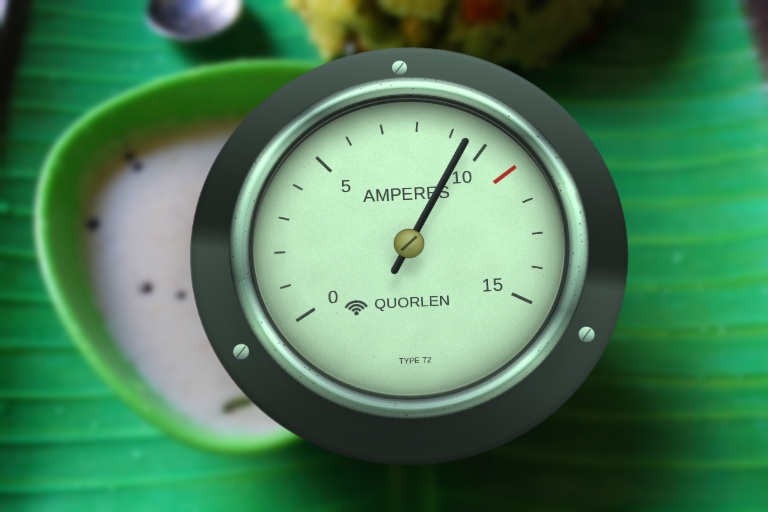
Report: 9.5 A
